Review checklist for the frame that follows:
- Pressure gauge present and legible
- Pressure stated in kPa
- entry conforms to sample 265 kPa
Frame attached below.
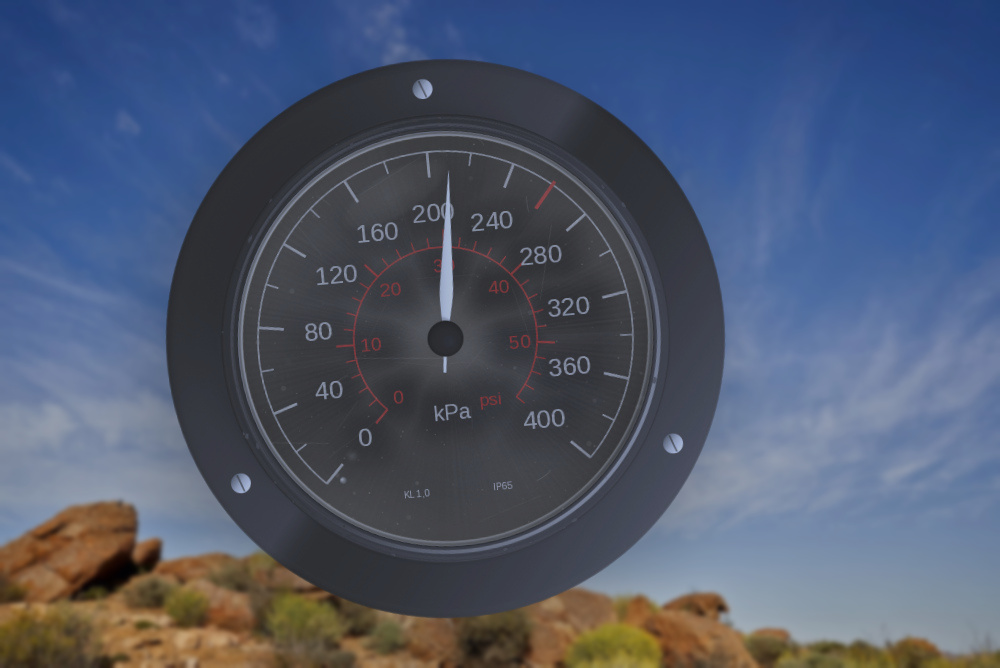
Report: 210 kPa
